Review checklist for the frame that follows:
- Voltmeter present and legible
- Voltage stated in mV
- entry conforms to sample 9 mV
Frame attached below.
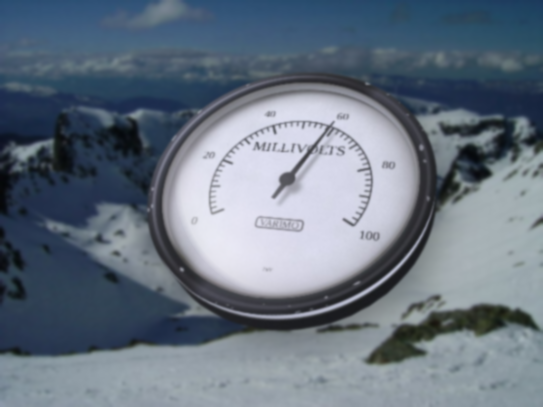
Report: 60 mV
